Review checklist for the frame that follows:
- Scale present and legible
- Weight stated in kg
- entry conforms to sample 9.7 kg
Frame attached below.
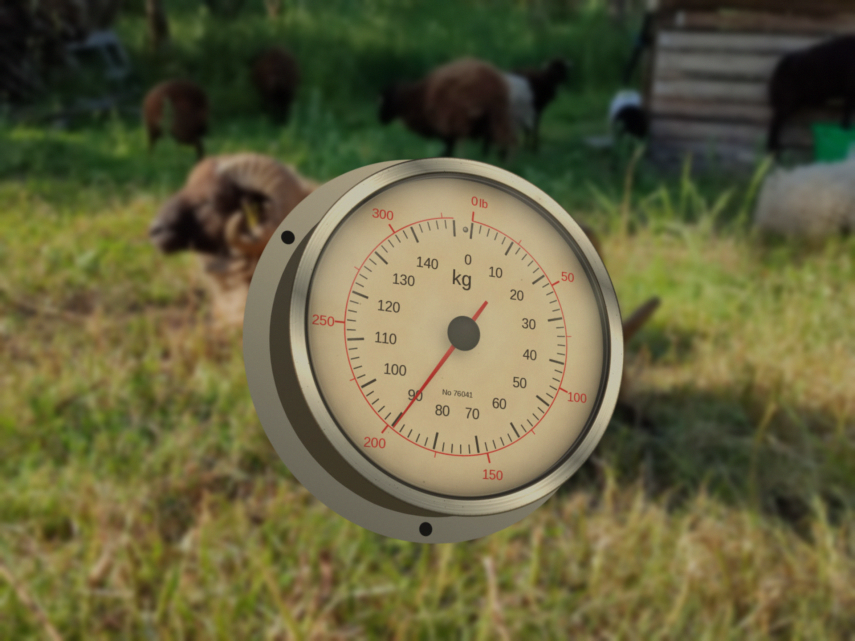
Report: 90 kg
